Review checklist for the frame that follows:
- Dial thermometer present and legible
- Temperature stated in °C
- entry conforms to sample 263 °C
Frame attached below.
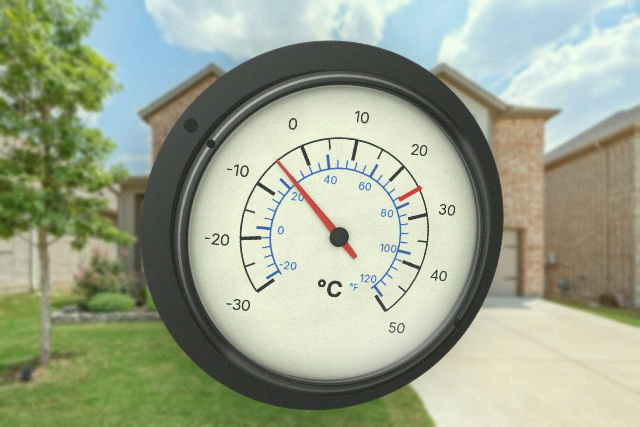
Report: -5 °C
